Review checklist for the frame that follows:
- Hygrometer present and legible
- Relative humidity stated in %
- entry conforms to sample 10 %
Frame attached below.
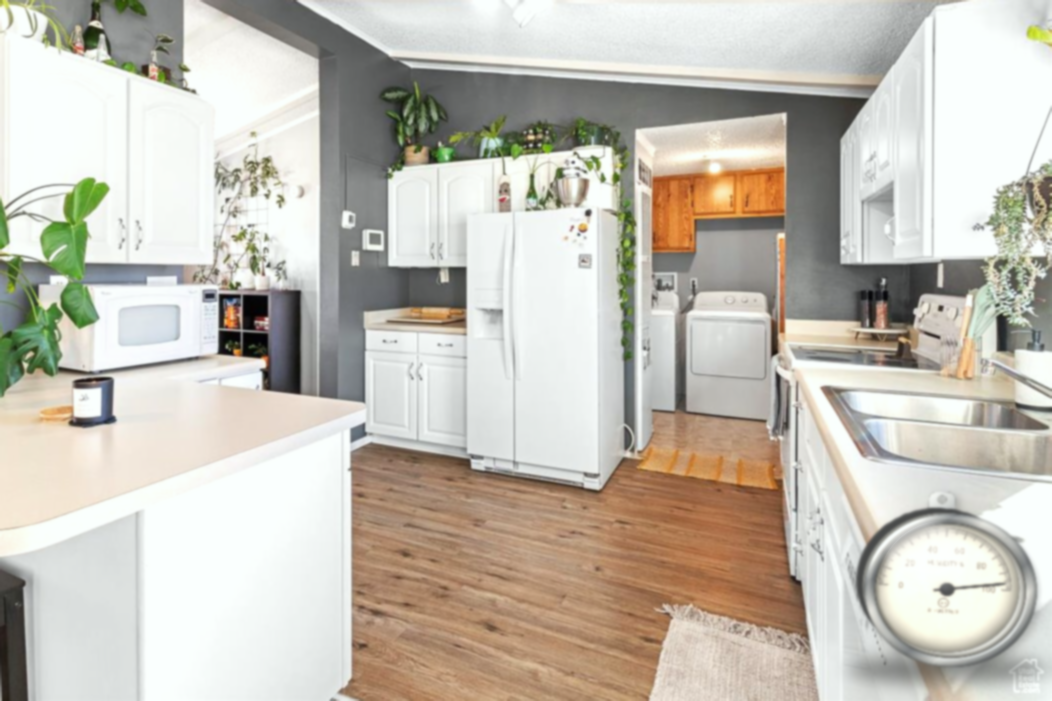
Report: 95 %
